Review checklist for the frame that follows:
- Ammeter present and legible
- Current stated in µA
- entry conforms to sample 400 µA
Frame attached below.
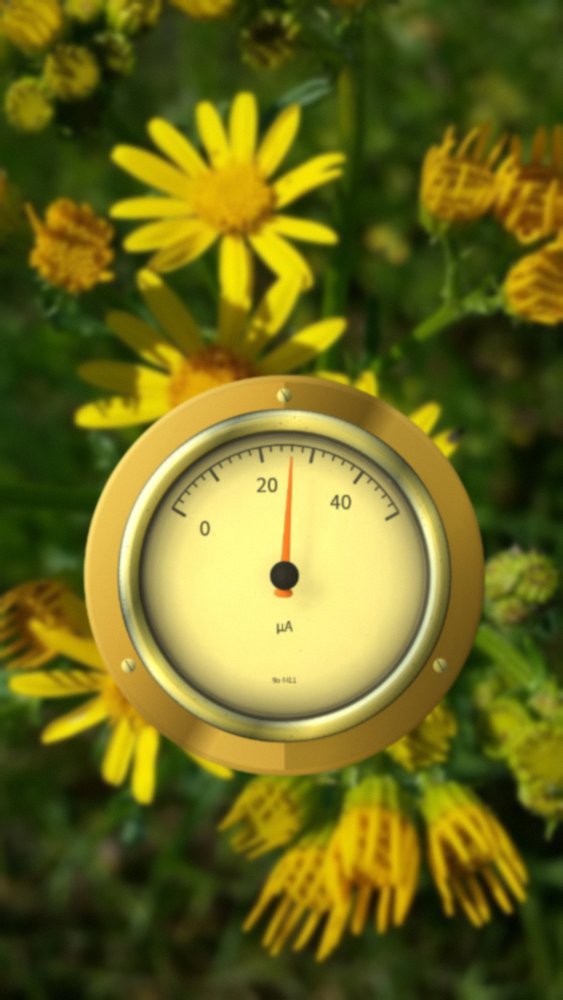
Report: 26 µA
